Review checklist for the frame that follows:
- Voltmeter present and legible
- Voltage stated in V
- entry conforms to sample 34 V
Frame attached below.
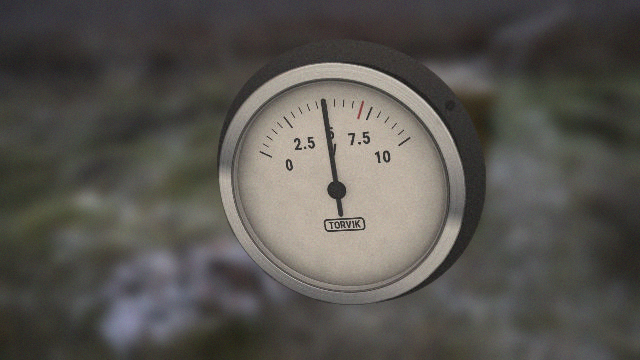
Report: 5 V
